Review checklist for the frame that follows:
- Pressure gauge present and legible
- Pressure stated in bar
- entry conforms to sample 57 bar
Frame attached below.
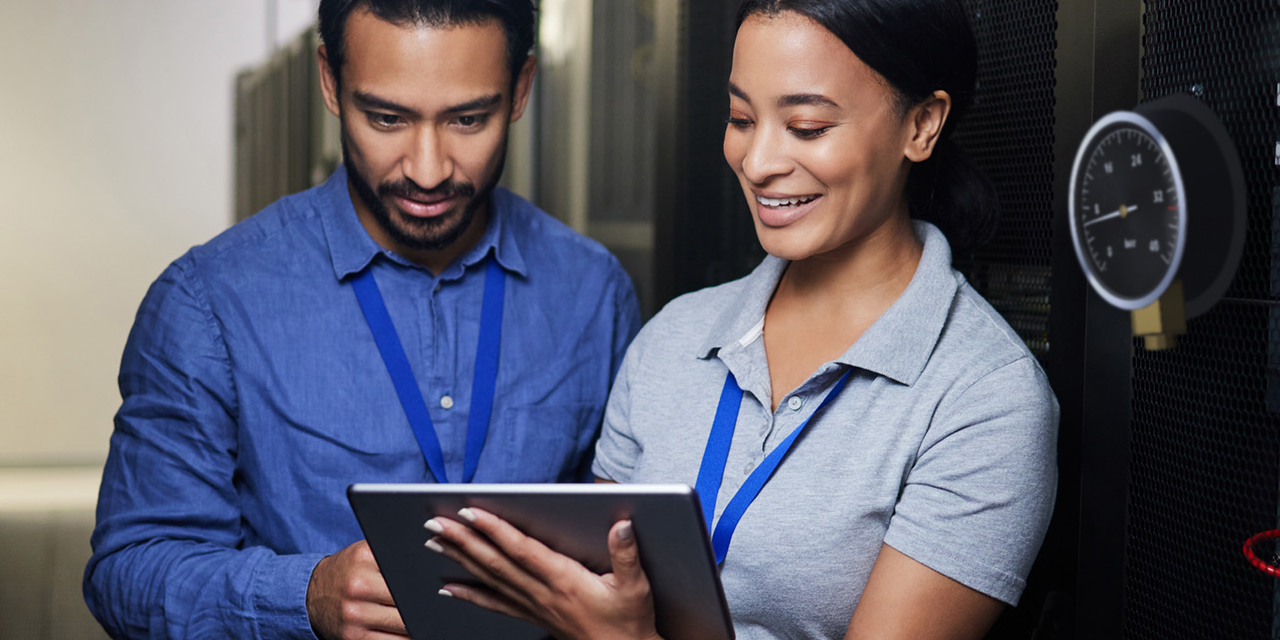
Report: 6 bar
